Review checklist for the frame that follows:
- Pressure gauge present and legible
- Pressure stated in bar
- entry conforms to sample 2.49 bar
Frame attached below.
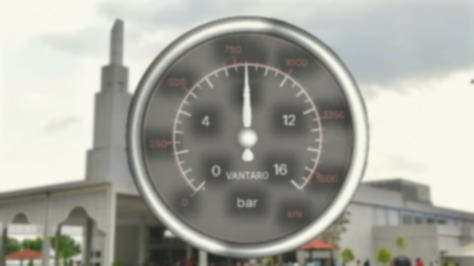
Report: 8 bar
